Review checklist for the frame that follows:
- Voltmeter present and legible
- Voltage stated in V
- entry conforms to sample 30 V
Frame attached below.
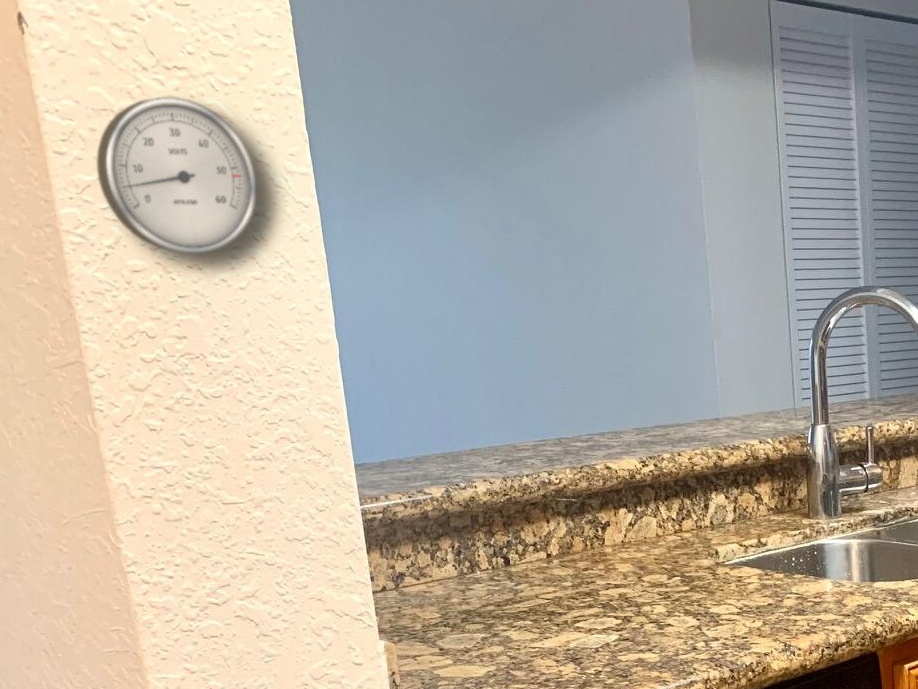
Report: 5 V
